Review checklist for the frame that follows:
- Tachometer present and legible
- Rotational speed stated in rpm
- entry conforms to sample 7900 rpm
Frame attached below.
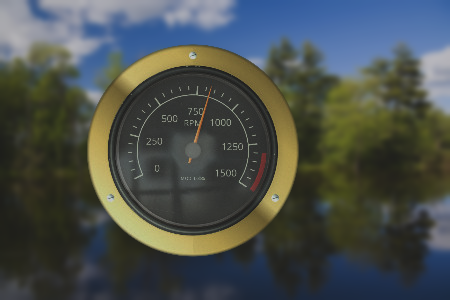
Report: 825 rpm
